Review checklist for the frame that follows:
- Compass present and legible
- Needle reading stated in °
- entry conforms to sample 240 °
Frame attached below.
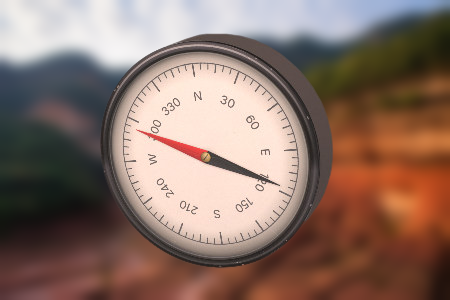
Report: 295 °
